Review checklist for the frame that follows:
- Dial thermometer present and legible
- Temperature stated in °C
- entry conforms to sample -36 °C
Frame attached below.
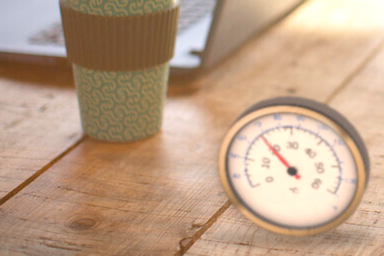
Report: 20 °C
